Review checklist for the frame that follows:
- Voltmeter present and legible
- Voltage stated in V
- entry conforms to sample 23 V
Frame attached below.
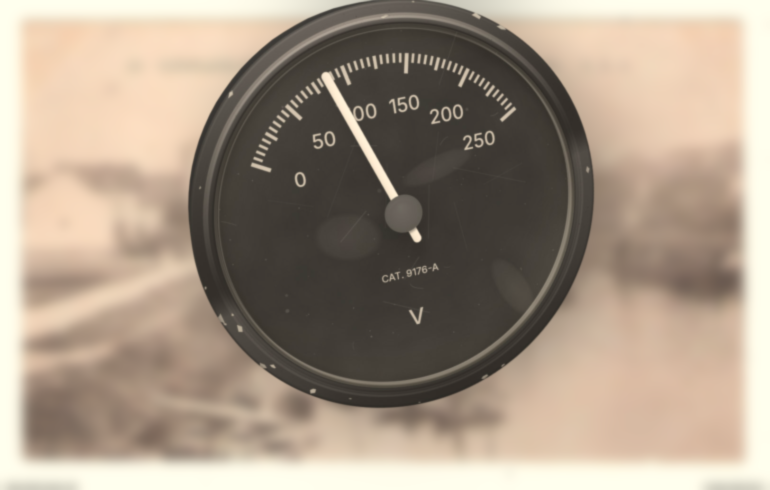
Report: 85 V
